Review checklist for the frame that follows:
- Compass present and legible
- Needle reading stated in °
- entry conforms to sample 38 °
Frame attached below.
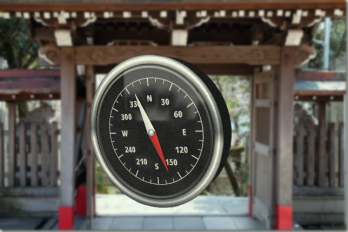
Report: 160 °
